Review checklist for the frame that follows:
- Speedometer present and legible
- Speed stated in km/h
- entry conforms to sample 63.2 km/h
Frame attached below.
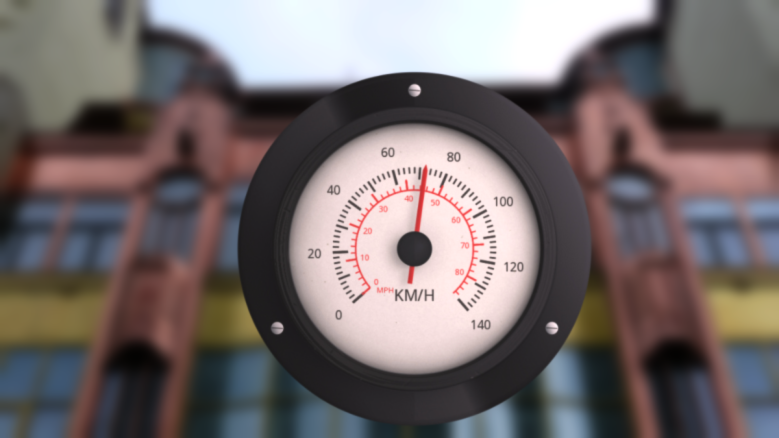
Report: 72 km/h
